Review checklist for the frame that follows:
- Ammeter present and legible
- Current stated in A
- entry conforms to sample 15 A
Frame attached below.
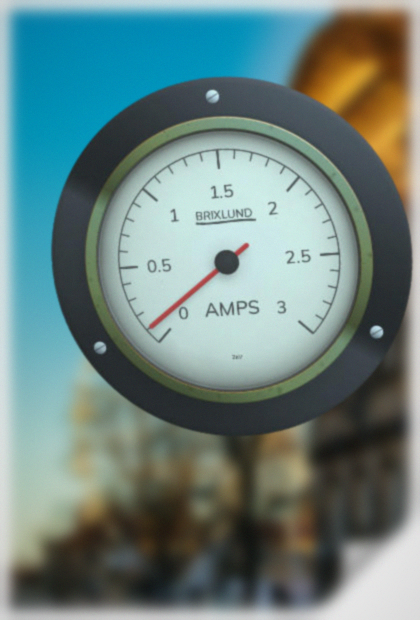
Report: 0.1 A
